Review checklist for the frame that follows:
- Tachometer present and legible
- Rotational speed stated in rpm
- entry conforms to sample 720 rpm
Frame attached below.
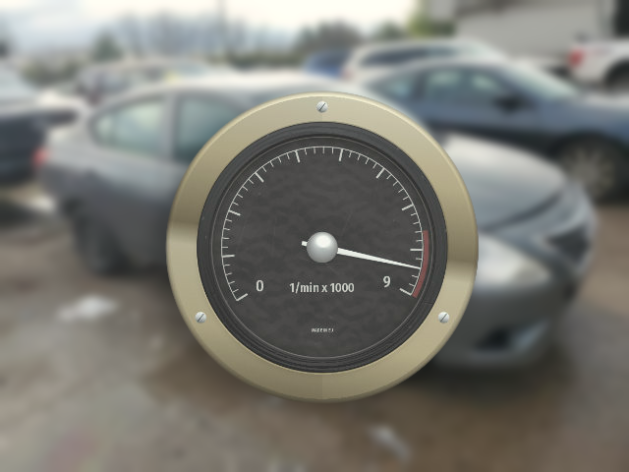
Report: 8400 rpm
